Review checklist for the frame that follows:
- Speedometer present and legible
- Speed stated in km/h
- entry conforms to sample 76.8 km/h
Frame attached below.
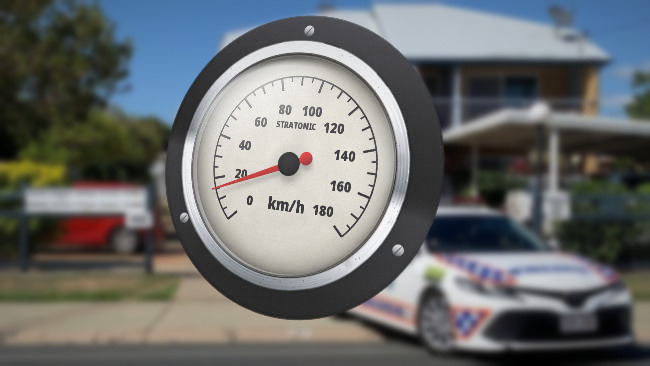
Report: 15 km/h
